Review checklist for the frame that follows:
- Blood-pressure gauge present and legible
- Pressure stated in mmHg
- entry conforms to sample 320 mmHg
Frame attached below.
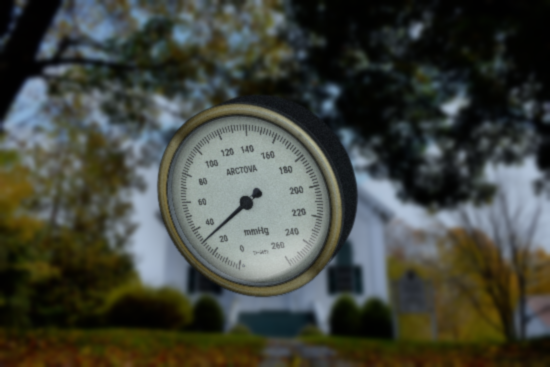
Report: 30 mmHg
